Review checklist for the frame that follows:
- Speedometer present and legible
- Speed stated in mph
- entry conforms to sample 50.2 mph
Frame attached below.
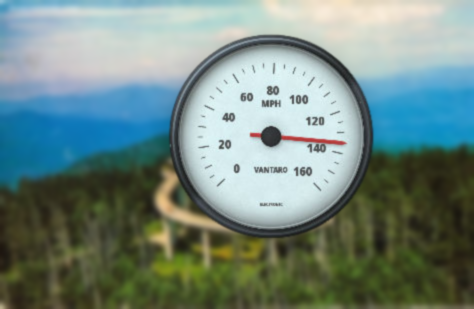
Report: 135 mph
